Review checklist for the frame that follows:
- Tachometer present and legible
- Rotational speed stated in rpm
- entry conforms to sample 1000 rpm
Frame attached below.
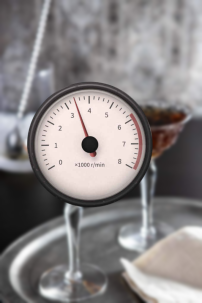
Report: 3400 rpm
